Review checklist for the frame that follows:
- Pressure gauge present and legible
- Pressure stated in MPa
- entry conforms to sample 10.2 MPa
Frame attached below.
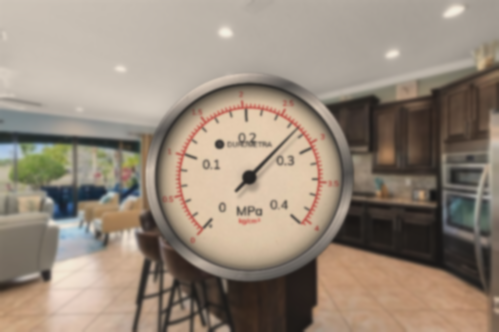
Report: 0.27 MPa
